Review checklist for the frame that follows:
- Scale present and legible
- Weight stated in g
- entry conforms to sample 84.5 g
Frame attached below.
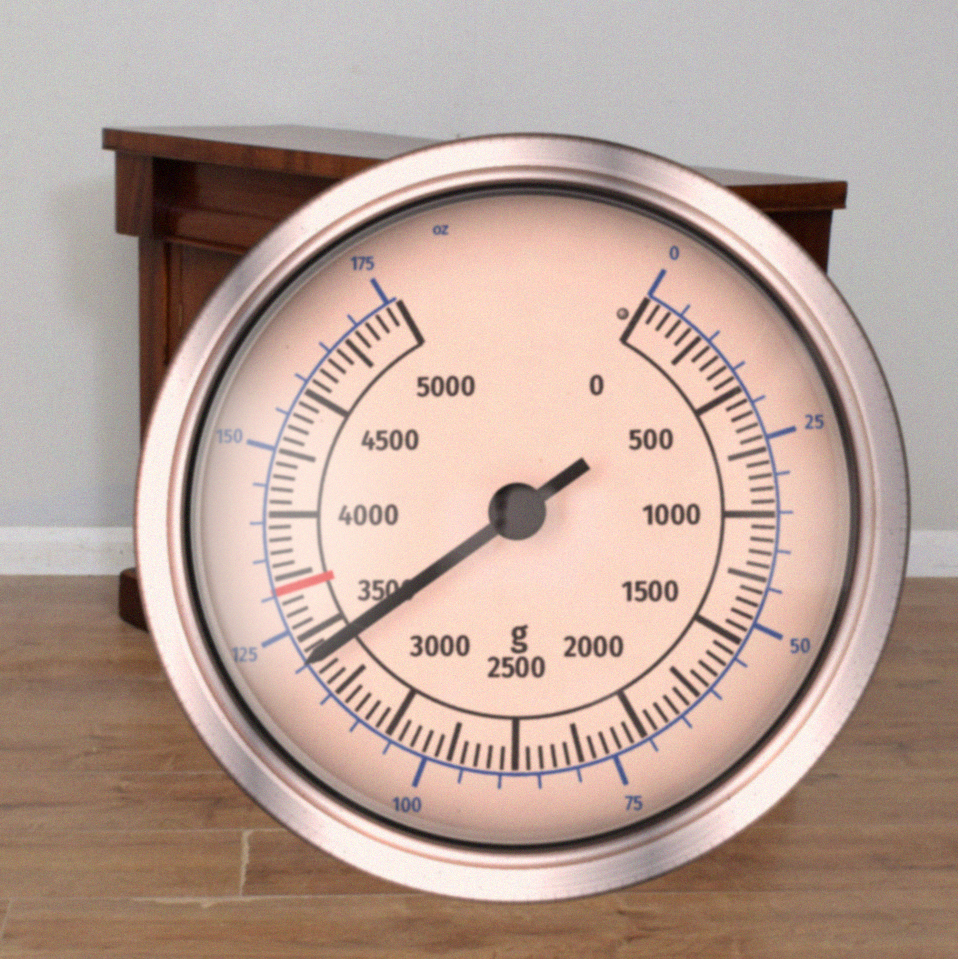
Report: 3400 g
